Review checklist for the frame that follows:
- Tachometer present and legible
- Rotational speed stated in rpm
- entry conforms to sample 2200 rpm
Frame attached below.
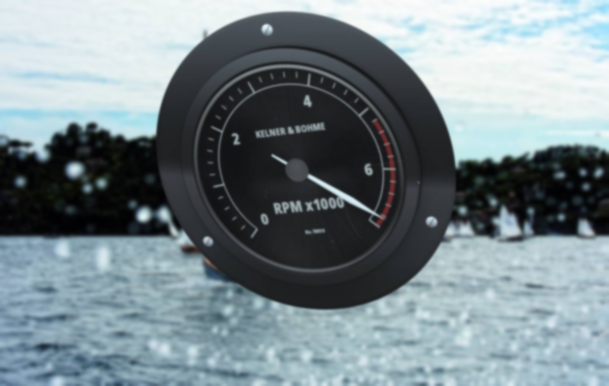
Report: 6800 rpm
